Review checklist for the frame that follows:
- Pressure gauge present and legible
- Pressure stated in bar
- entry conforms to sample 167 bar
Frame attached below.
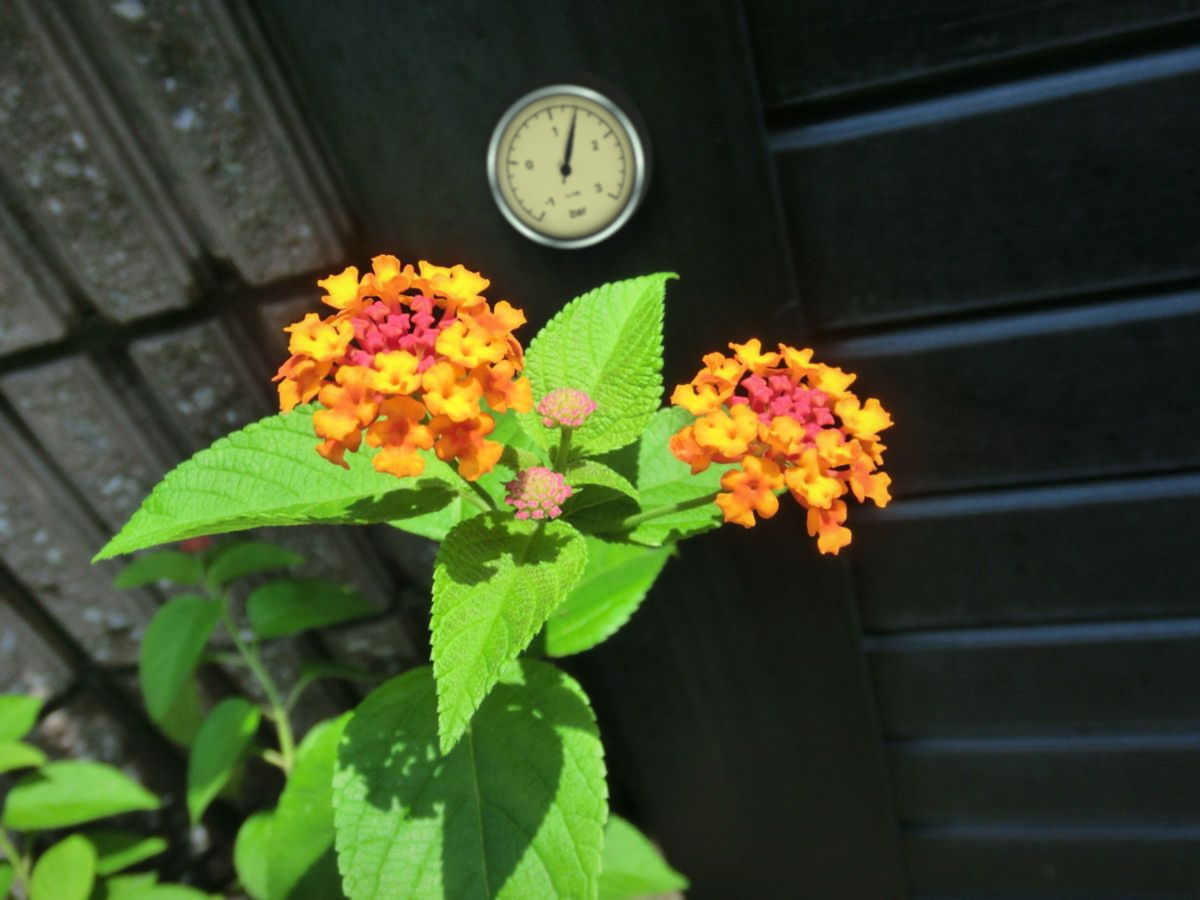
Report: 1.4 bar
